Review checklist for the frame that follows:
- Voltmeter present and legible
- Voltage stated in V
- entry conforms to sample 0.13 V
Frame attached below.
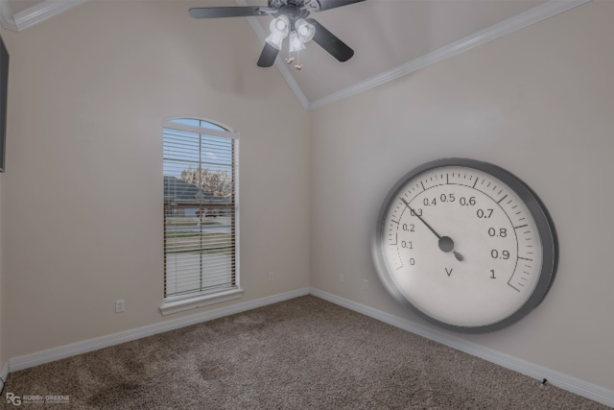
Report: 0.3 V
